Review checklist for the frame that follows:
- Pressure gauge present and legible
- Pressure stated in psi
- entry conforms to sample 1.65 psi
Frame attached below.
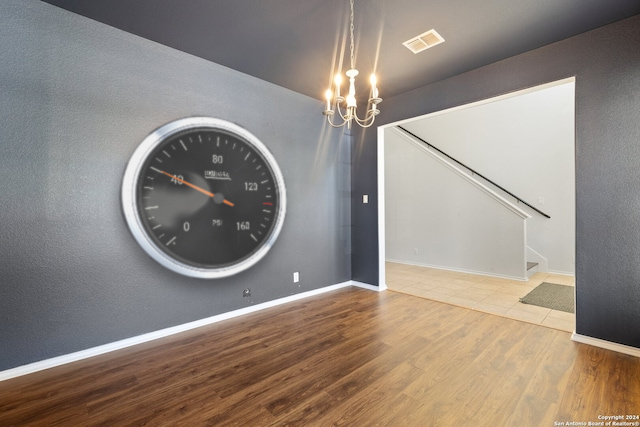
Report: 40 psi
